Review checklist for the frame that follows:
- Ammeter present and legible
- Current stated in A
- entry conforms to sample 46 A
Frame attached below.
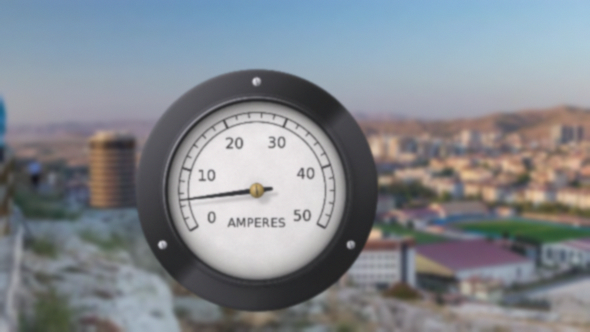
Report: 5 A
